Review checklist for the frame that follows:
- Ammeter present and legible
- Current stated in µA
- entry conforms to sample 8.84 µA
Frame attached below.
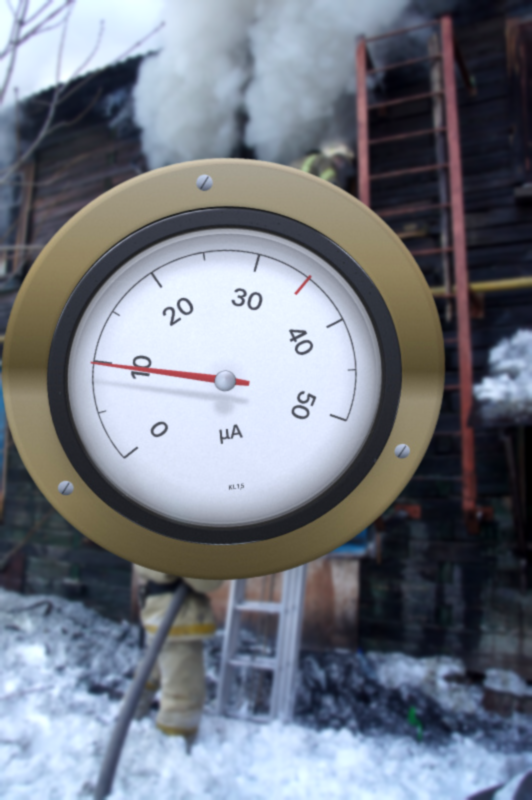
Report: 10 µA
